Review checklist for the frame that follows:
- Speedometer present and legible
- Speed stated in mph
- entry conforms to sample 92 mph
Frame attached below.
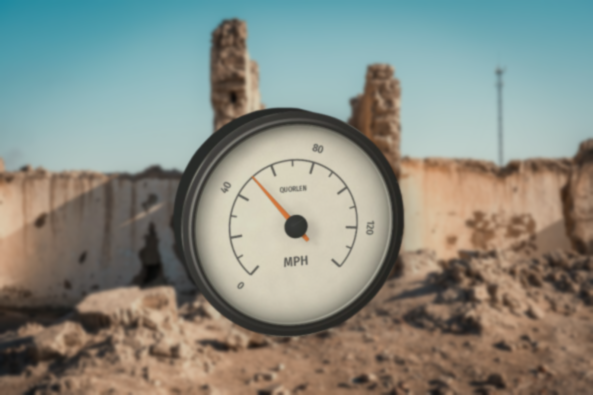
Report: 50 mph
